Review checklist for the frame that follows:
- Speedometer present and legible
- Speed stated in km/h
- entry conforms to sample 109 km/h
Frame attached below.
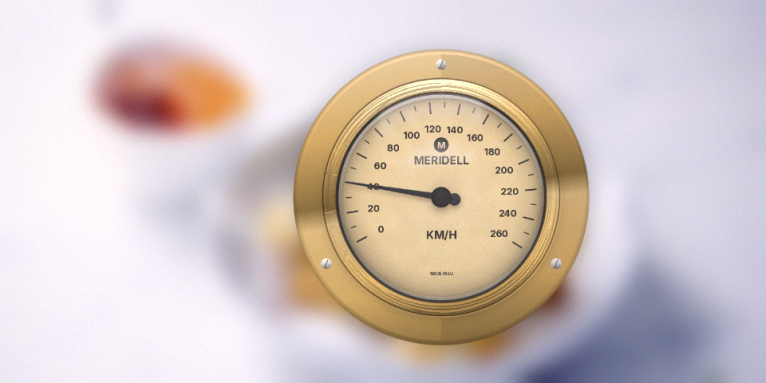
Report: 40 km/h
